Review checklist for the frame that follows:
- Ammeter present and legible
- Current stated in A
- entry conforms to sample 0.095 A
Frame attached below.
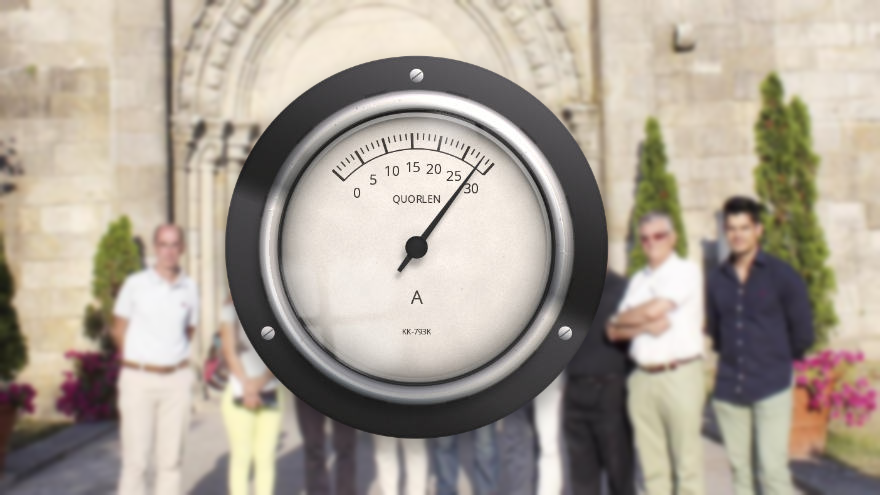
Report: 28 A
